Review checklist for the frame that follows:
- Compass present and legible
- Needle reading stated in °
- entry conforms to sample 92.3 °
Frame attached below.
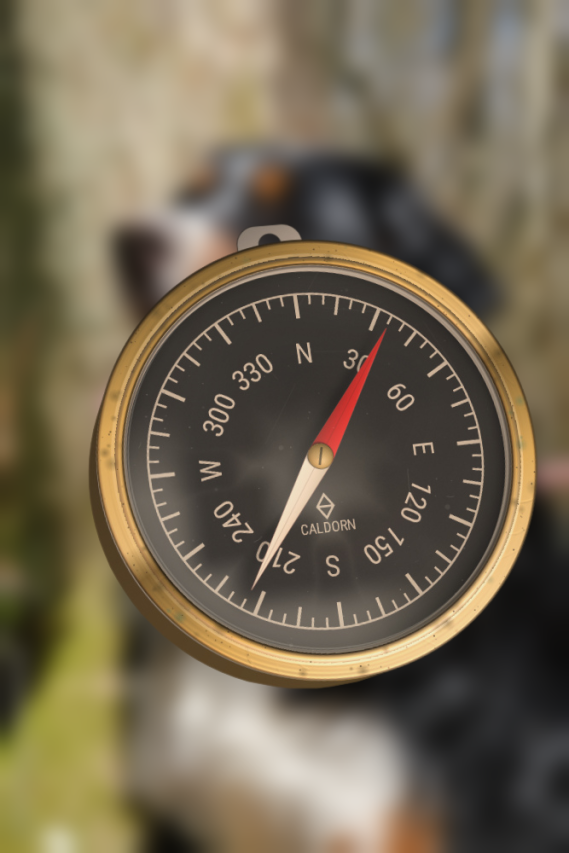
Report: 35 °
